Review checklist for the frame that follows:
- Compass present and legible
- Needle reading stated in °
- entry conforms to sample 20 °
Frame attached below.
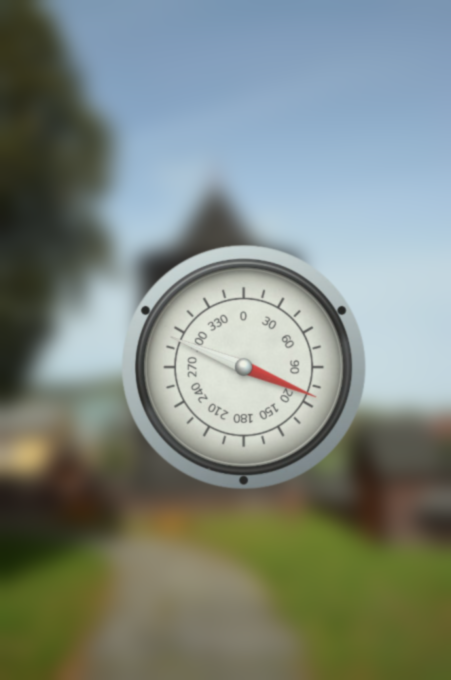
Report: 112.5 °
